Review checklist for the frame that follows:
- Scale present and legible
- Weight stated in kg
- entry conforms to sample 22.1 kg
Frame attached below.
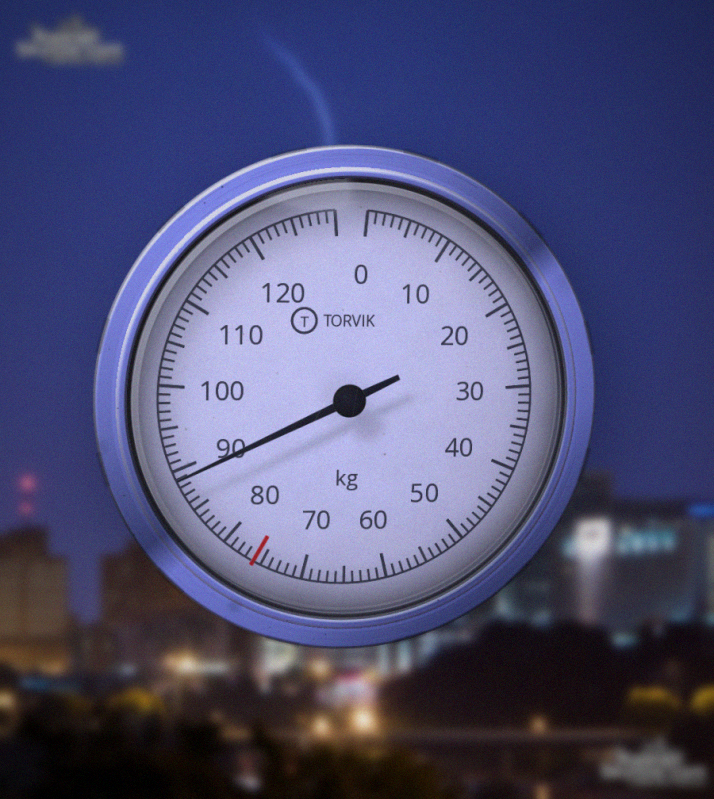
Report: 89 kg
